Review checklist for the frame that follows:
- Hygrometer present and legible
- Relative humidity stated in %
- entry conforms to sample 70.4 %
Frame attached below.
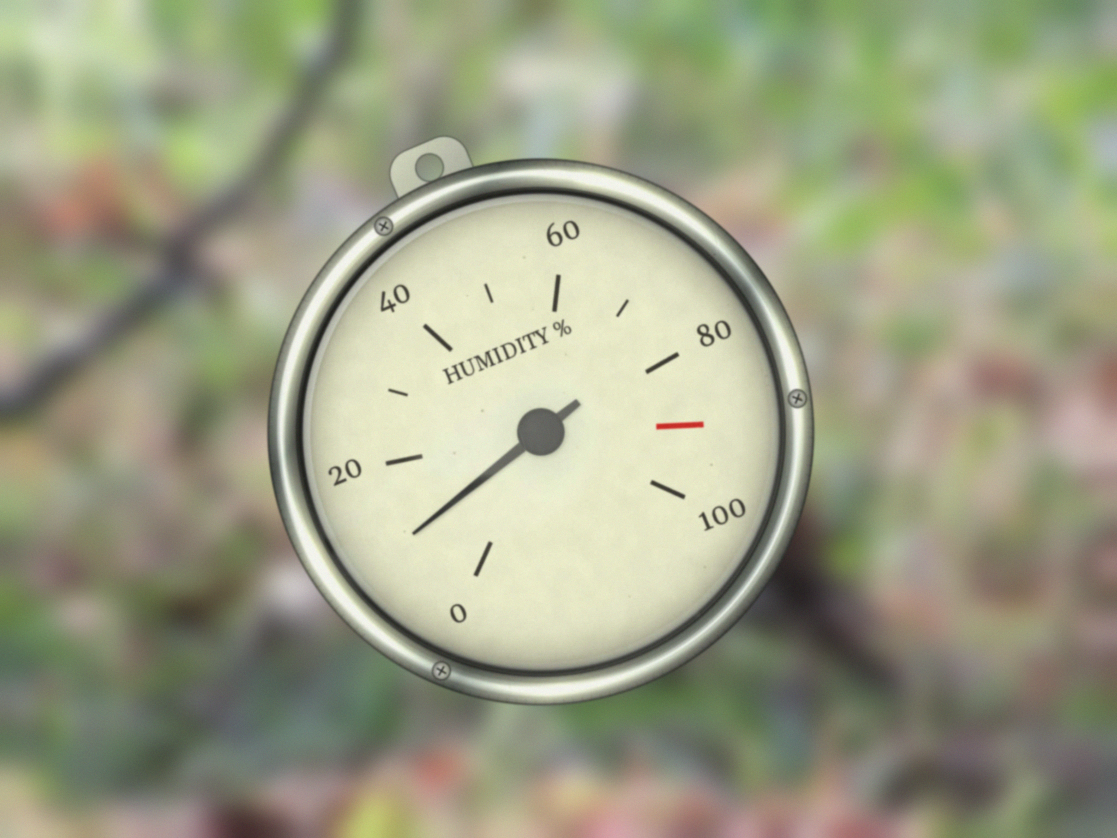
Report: 10 %
